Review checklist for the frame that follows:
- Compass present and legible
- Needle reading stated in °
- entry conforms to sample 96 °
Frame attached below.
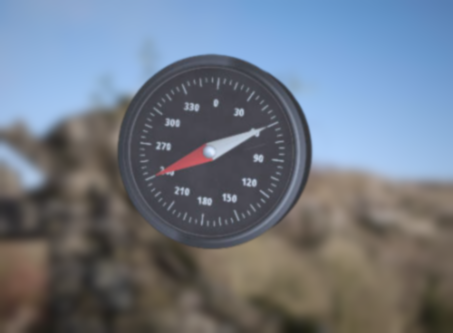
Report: 240 °
